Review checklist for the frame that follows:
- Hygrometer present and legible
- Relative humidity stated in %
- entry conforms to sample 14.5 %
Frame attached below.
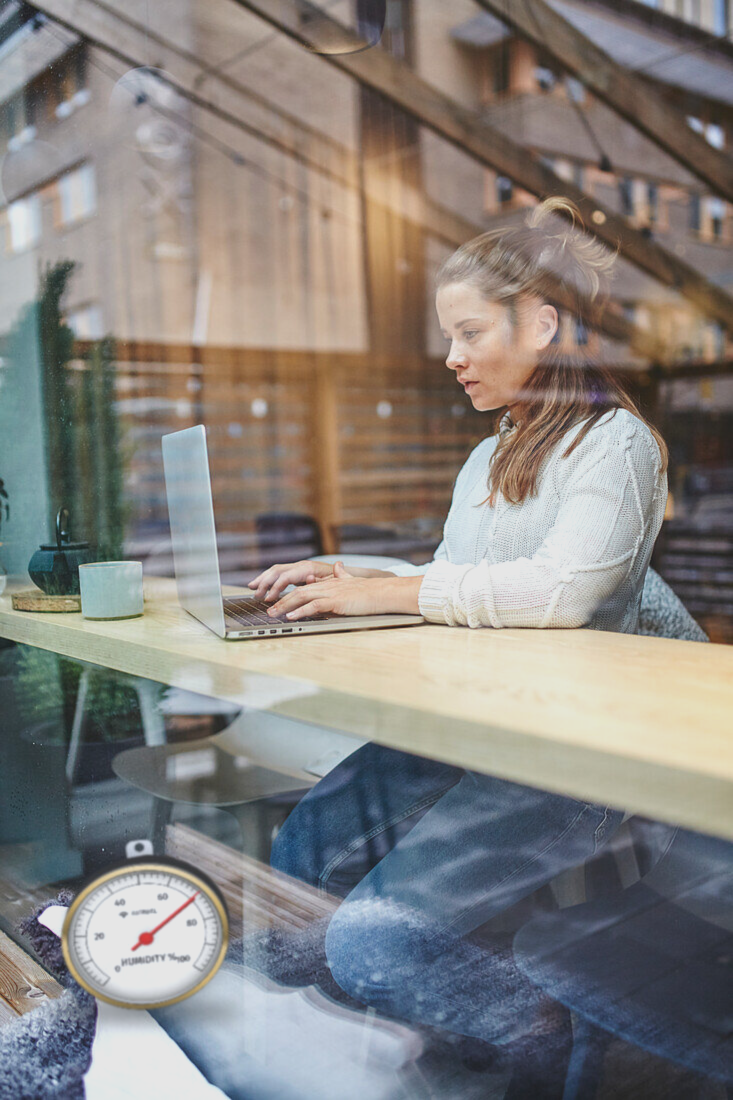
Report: 70 %
